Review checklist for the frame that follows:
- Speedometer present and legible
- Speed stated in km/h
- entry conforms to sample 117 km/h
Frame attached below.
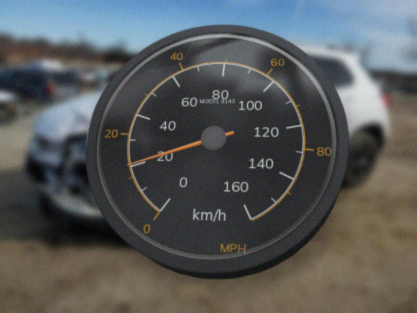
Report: 20 km/h
